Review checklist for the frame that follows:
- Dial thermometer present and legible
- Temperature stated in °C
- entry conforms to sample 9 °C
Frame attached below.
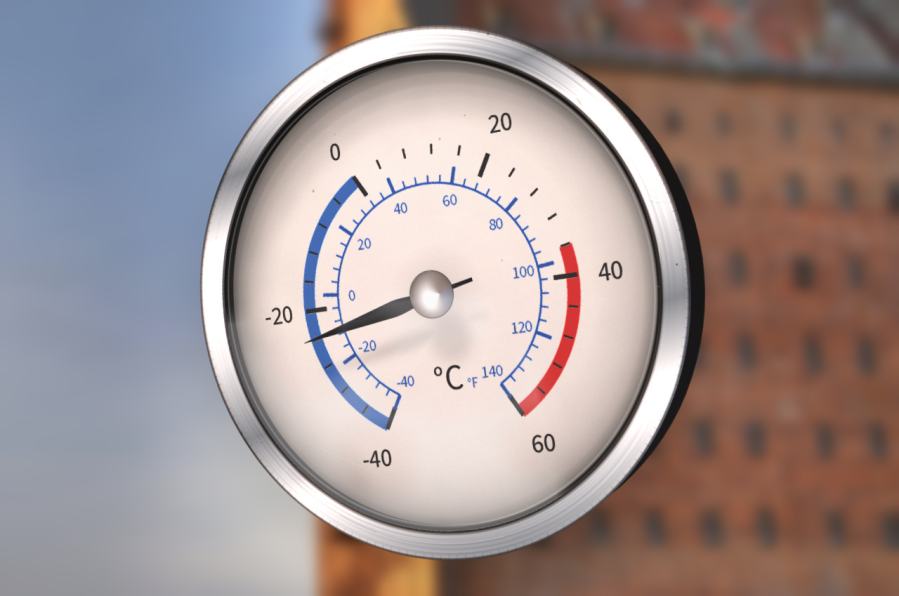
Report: -24 °C
